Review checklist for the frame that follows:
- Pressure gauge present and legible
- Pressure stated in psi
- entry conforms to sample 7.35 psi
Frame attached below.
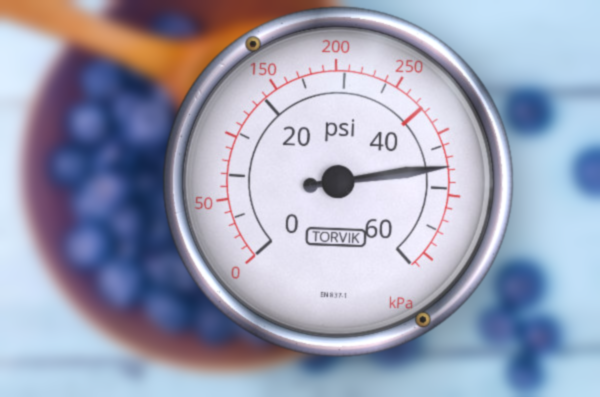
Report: 47.5 psi
